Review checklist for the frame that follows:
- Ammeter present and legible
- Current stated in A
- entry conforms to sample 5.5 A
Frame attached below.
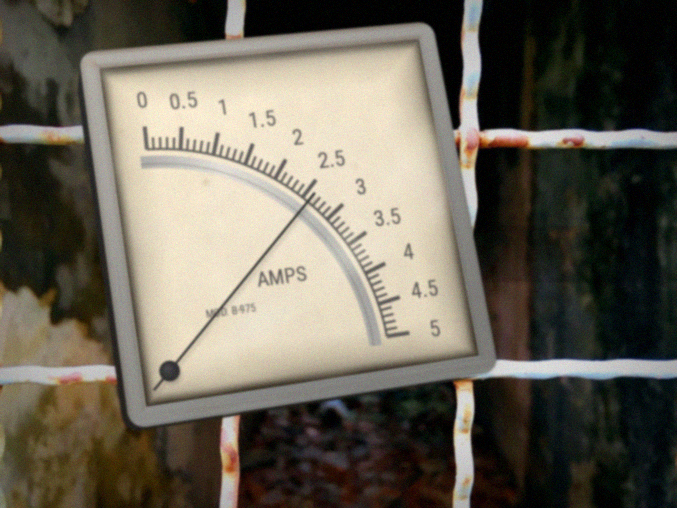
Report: 2.6 A
